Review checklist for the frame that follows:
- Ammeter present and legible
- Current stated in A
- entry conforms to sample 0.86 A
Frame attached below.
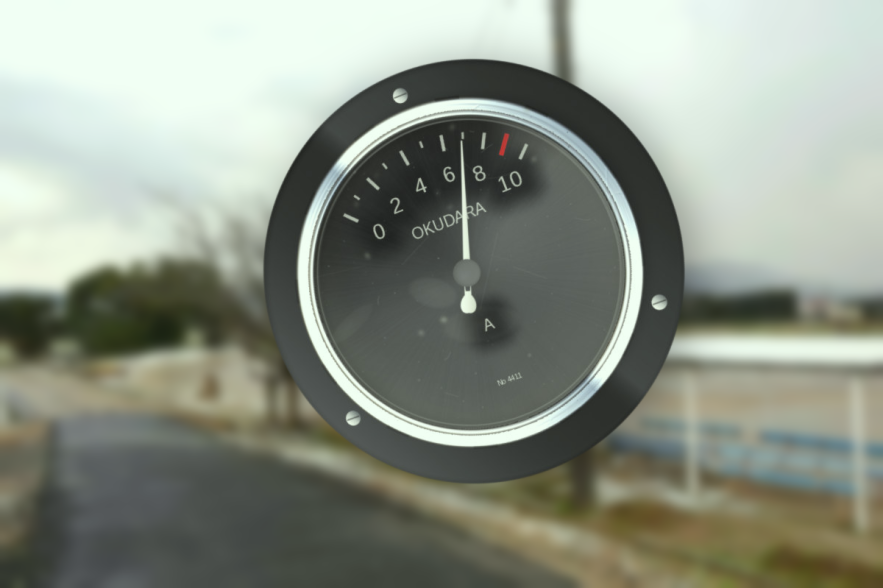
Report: 7 A
